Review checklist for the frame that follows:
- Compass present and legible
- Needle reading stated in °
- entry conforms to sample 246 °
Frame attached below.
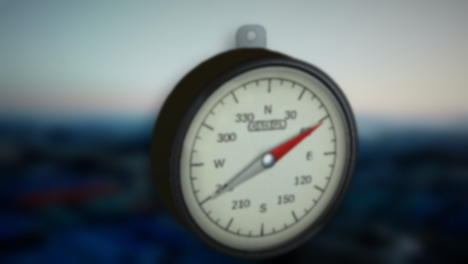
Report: 60 °
